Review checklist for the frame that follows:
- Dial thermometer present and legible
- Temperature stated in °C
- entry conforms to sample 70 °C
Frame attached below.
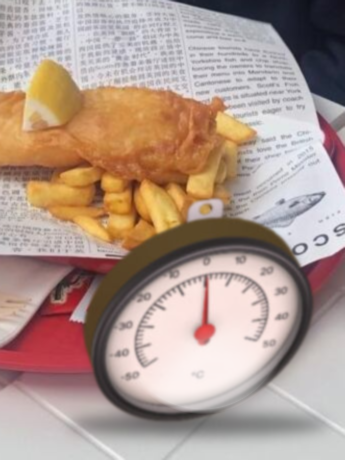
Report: 0 °C
